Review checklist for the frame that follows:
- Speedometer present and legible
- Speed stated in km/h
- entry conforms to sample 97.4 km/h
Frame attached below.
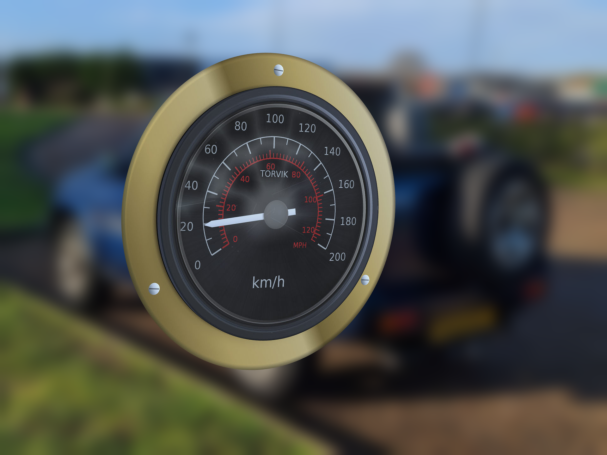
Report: 20 km/h
